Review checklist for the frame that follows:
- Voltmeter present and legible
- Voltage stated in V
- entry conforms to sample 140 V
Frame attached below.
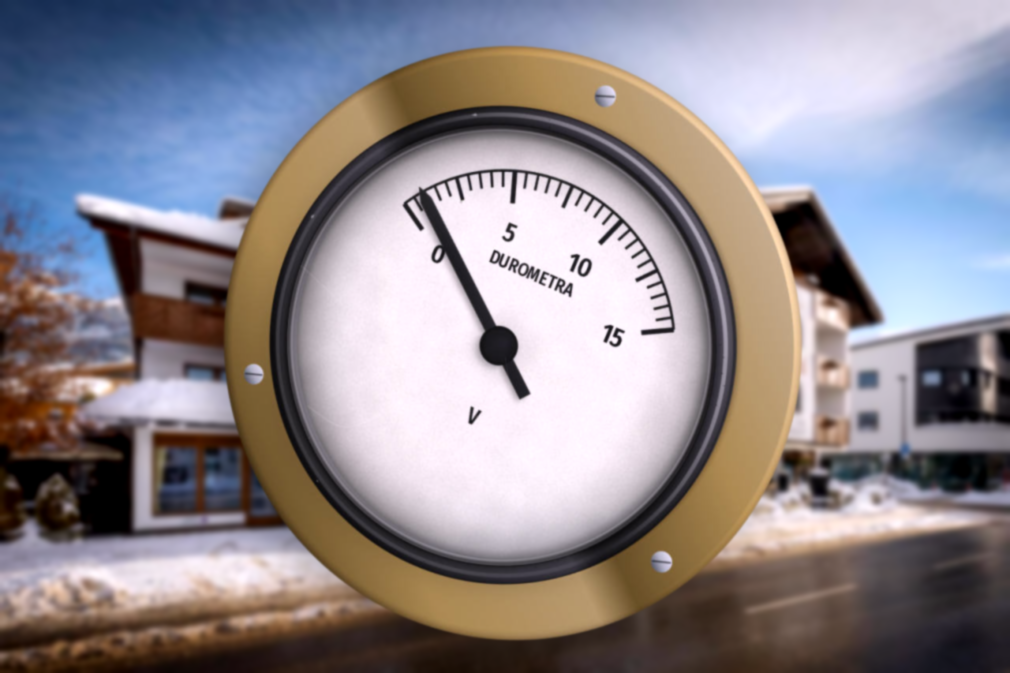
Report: 1 V
